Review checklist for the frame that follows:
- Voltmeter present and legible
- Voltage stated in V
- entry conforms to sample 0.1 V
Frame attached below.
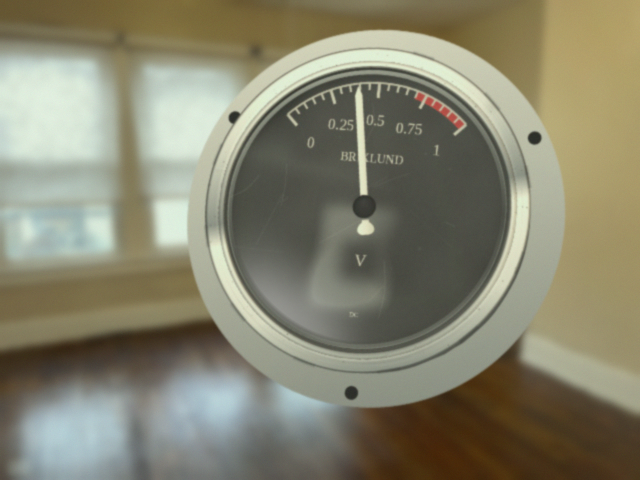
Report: 0.4 V
